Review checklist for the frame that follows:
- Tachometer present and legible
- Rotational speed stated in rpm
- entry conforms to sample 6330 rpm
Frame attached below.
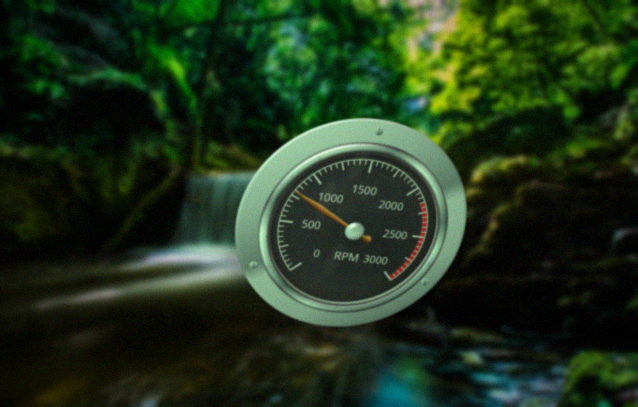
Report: 800 rpm
